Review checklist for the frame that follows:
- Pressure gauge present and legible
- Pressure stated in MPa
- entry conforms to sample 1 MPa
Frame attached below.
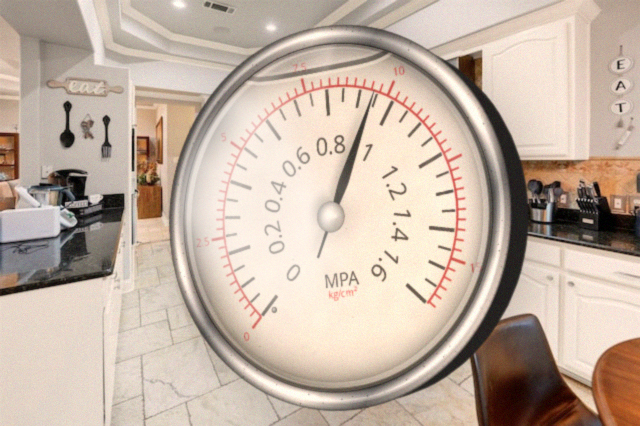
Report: 0.95 MPa
